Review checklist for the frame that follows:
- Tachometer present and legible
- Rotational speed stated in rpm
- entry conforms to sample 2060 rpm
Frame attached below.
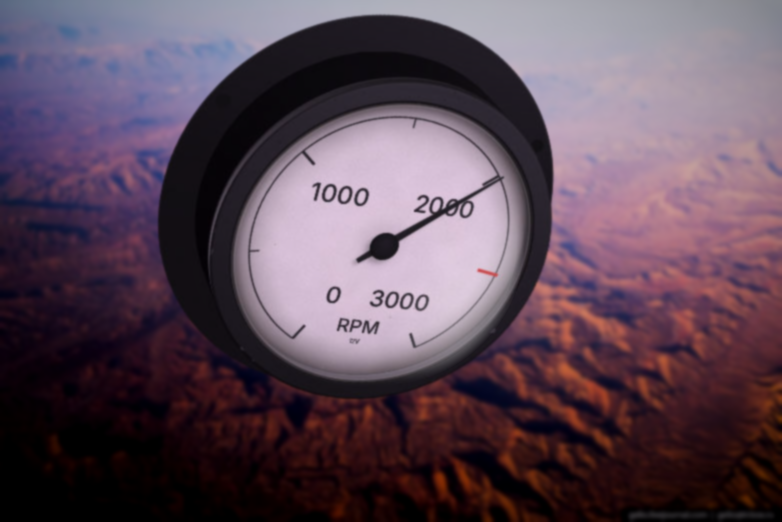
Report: 2000 rpm
